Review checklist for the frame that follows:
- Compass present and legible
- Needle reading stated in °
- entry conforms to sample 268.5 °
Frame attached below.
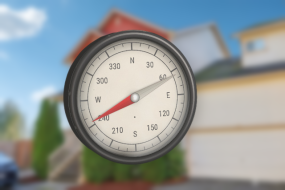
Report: 245 °
